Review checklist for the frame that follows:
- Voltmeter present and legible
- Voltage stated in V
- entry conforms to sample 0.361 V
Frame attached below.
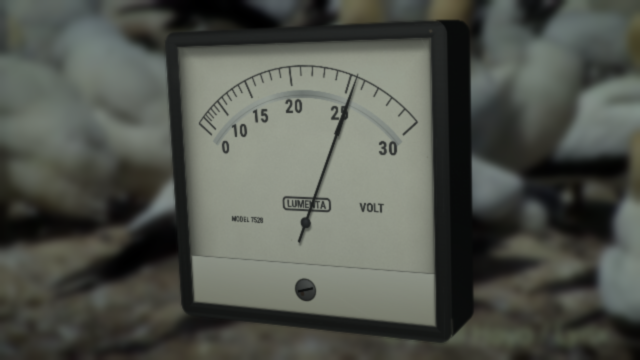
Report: 25.5 V
